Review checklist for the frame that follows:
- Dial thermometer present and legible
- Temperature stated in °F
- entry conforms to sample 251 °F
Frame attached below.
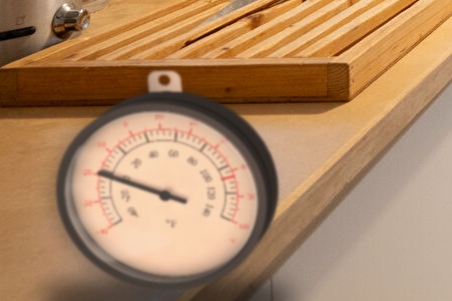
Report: 0 °F
